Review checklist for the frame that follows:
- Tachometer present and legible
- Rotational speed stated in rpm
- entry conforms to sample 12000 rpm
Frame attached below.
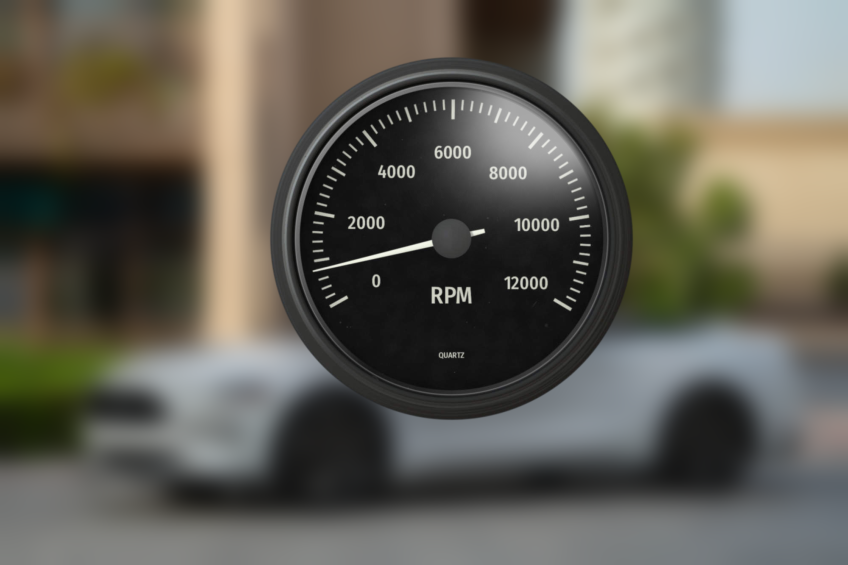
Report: 800 rpm
